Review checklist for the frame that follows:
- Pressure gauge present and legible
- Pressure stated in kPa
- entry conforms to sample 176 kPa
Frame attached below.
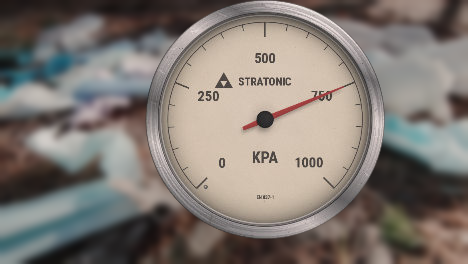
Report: 750 kPa
